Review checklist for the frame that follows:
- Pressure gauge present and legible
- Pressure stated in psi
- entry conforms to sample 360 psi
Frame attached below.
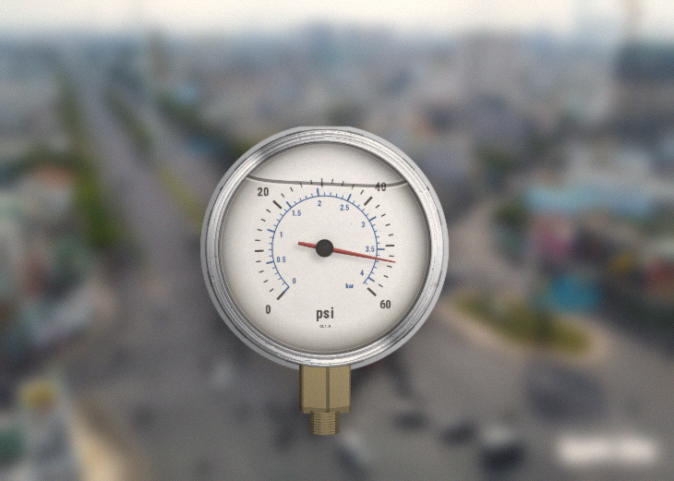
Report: 53 psi
